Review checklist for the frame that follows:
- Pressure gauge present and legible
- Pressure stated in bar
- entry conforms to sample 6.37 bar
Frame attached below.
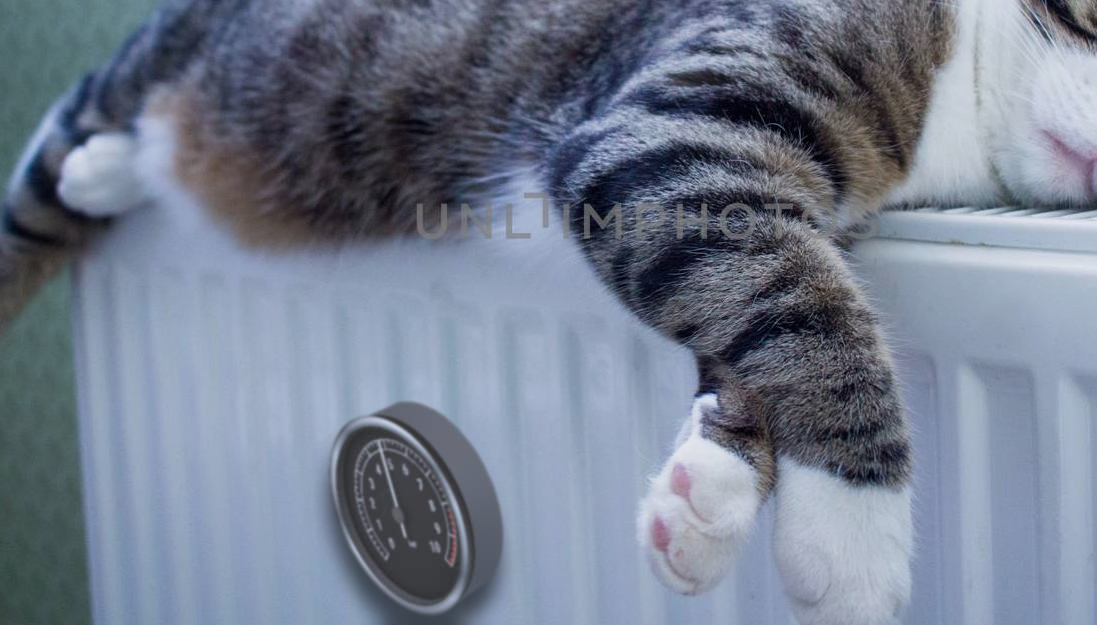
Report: 5 bar
